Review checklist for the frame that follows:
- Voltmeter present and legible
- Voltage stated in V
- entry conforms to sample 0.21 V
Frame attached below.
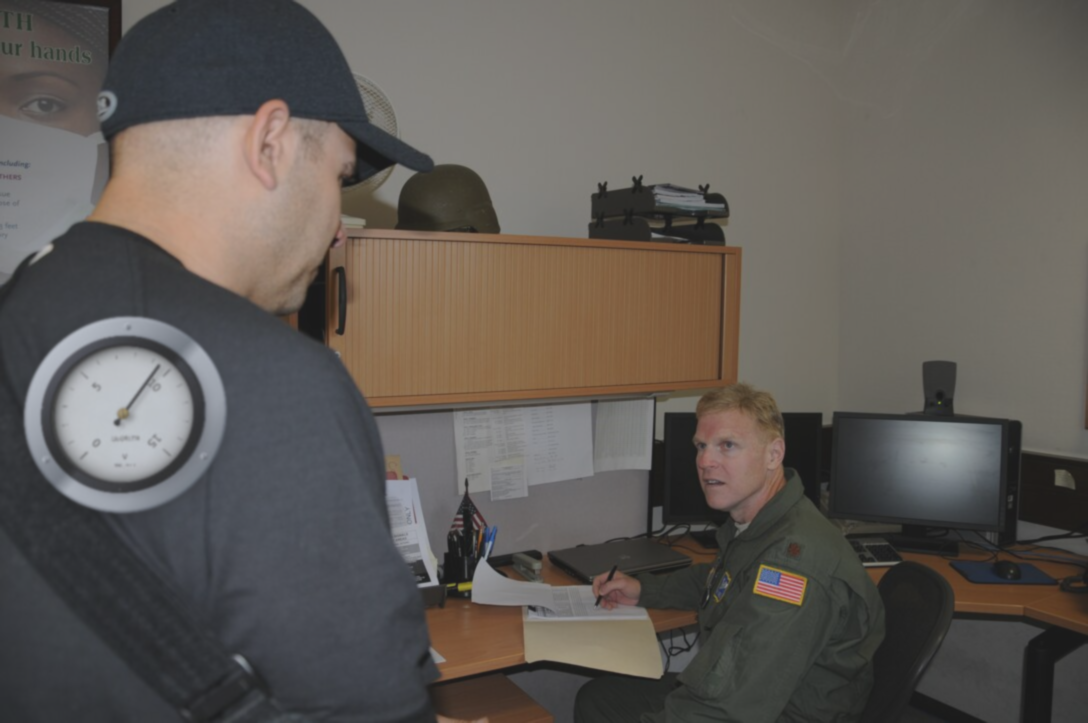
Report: 9.5 V
